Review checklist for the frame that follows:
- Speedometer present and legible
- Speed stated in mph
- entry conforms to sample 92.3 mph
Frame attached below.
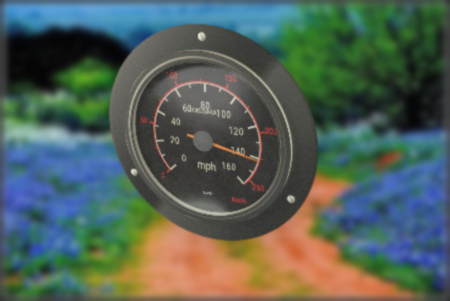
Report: 140 mph
